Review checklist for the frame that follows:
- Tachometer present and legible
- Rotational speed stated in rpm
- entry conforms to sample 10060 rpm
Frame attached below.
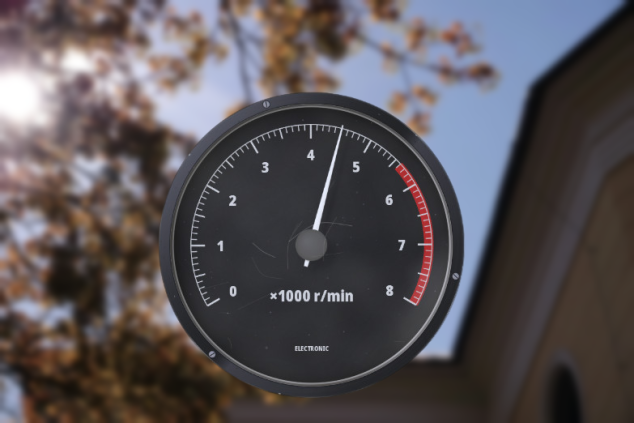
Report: 4500 rpm
